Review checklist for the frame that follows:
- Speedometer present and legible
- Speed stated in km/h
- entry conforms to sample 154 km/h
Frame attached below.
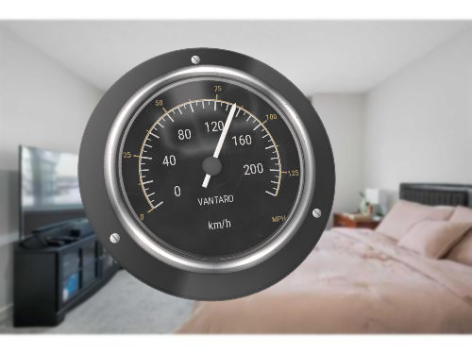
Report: 135 km/h
